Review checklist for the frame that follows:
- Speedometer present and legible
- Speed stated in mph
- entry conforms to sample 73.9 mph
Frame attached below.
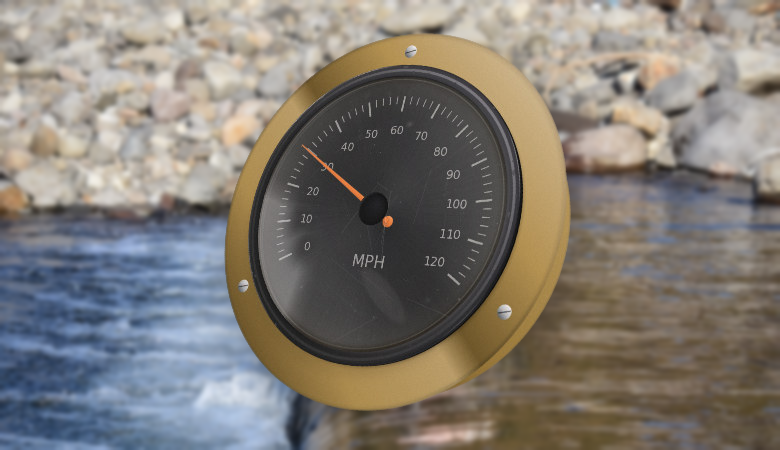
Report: 30 mph
